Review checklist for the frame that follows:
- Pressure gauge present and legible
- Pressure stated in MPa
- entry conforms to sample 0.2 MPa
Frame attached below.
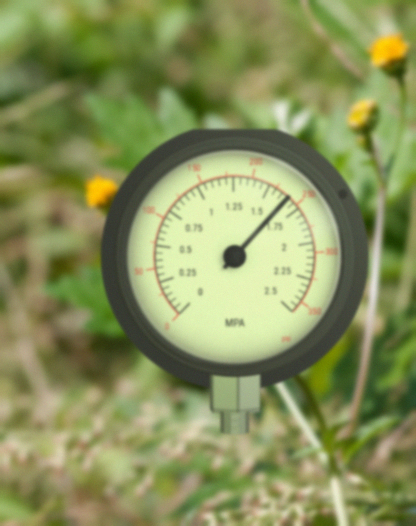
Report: 1.65 MPa
